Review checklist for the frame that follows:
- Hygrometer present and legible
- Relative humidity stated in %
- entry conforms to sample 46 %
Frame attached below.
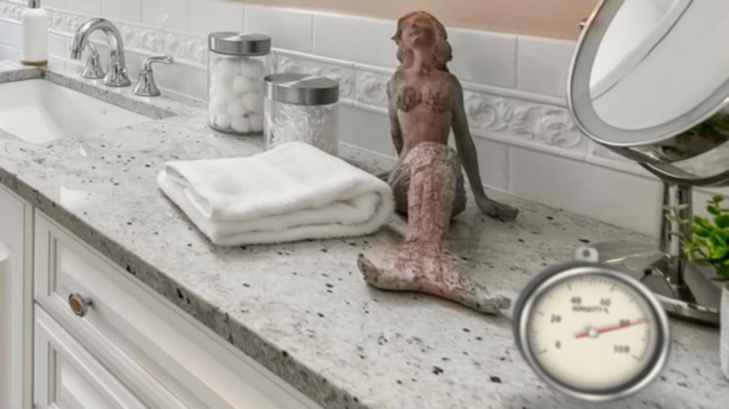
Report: 80 %
